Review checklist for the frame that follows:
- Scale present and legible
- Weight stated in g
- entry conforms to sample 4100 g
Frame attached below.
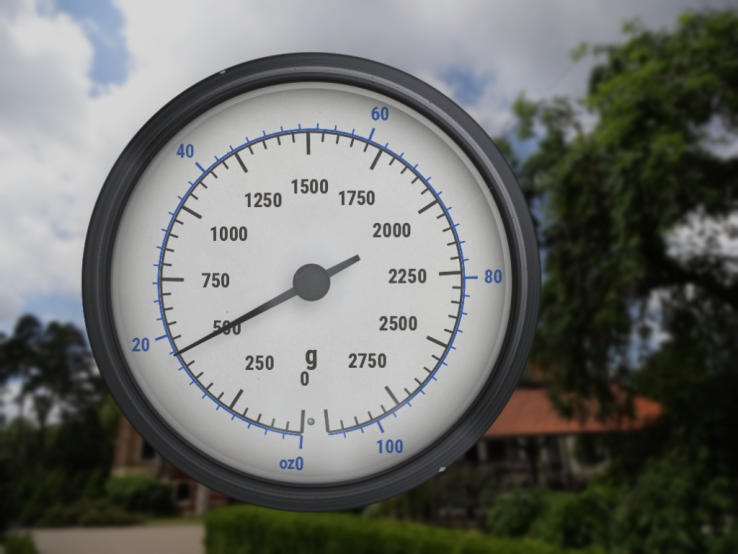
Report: 500 g
